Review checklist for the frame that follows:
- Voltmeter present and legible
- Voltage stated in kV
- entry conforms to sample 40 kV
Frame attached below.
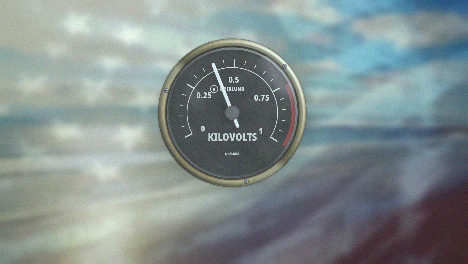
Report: 0.4 kV
